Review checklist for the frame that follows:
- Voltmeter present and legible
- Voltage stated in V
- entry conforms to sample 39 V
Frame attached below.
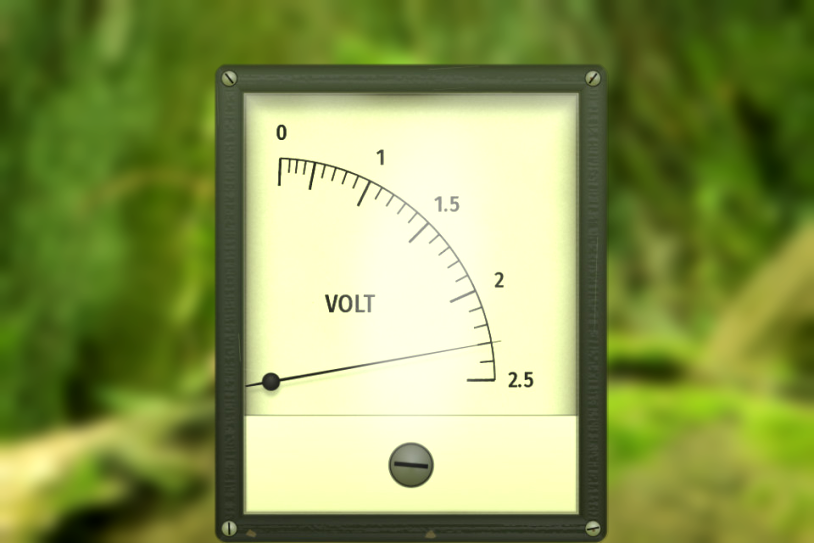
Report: 2.3 V
